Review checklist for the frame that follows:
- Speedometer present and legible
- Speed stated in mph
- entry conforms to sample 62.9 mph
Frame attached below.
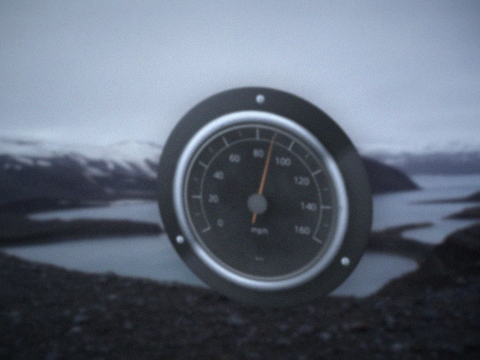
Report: 90 mph
